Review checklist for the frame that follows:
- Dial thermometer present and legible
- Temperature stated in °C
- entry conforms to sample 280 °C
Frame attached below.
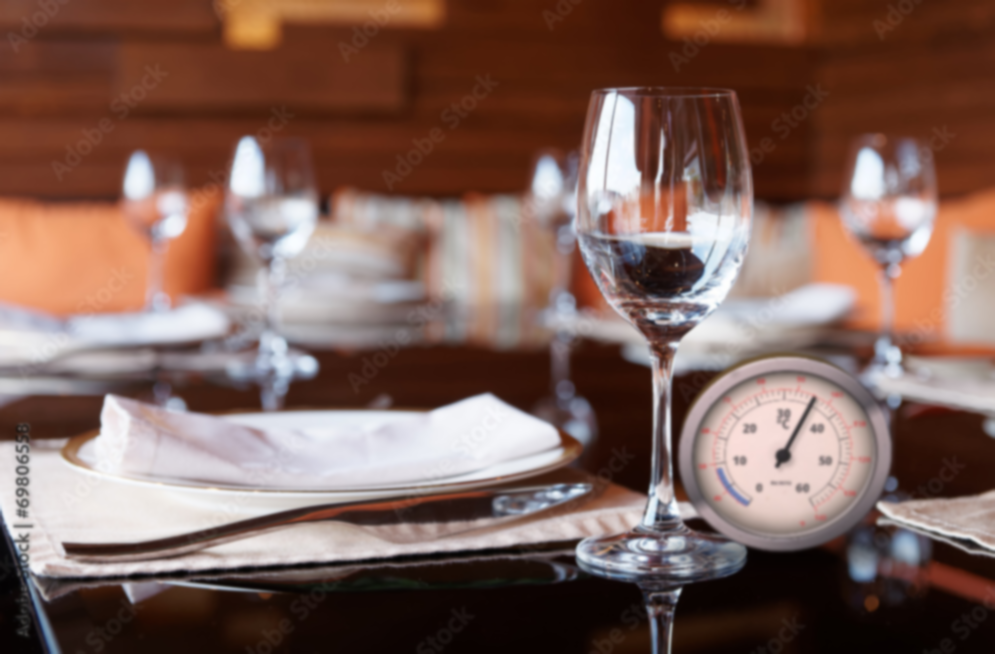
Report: 35 °C
